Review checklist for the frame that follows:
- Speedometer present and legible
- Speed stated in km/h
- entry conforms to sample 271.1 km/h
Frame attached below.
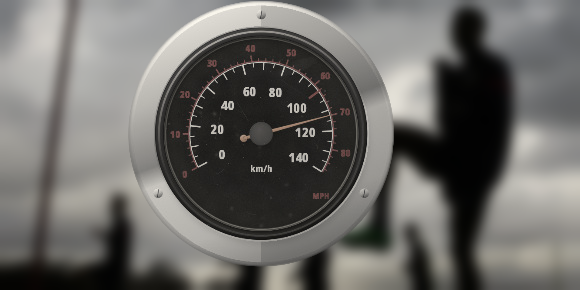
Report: 112.5 km/h
